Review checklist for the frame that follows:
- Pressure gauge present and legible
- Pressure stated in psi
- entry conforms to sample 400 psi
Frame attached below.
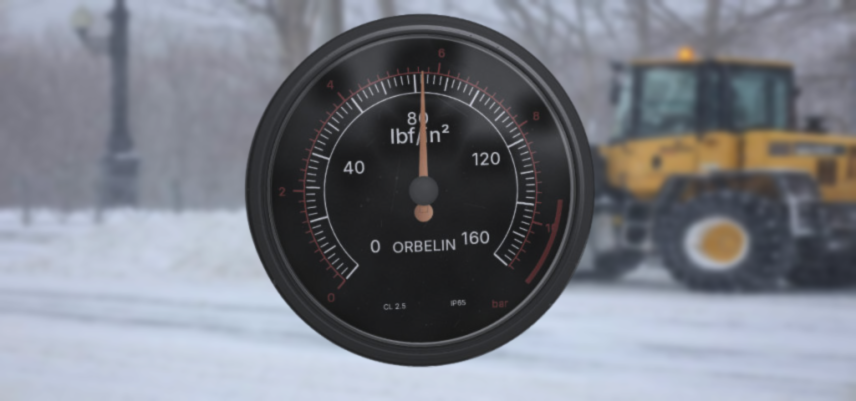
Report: 82 psi
